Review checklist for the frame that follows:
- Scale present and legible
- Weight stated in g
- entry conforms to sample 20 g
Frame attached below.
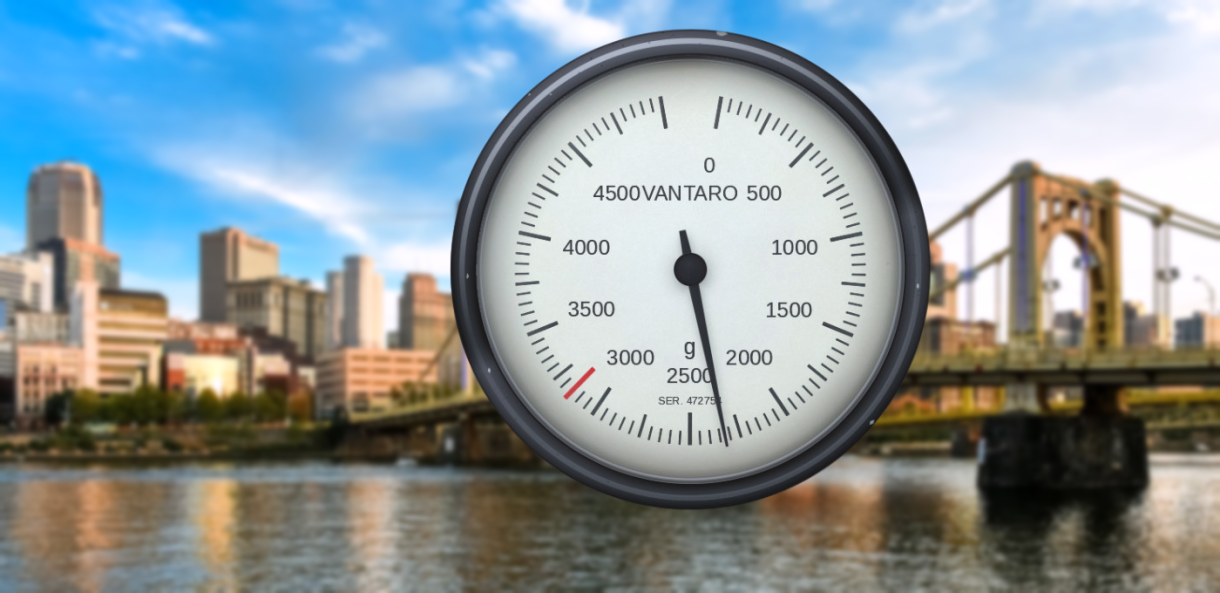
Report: 2325 g
